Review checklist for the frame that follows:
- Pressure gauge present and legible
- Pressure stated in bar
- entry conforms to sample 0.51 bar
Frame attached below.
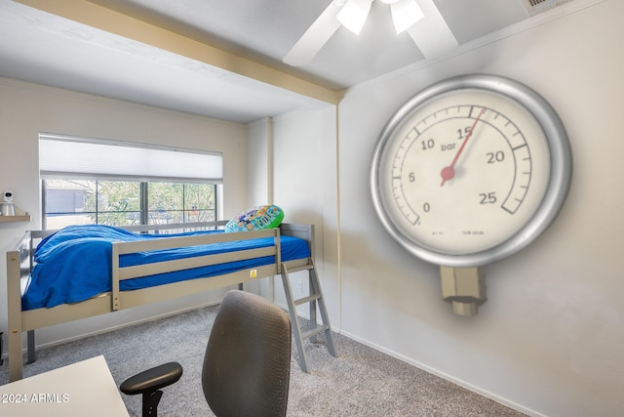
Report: 16 bar
